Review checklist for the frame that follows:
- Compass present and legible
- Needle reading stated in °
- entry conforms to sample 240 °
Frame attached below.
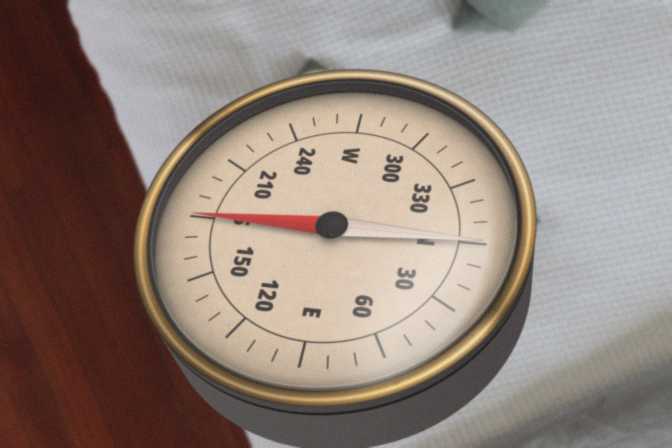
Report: 180 °
